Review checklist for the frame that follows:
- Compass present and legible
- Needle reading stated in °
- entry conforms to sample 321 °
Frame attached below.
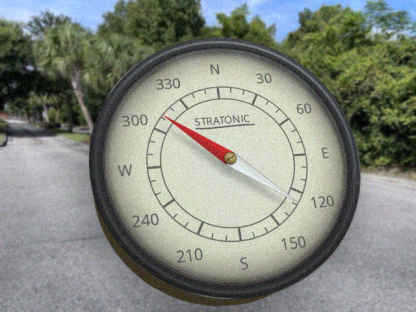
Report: 310 °
